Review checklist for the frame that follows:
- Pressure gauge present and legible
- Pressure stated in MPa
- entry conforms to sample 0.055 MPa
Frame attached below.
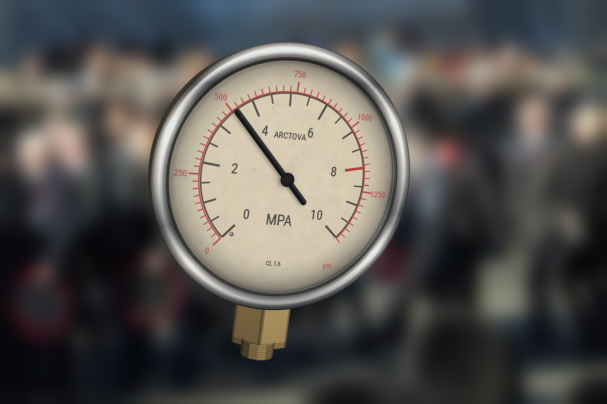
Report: 3.5 MPa
